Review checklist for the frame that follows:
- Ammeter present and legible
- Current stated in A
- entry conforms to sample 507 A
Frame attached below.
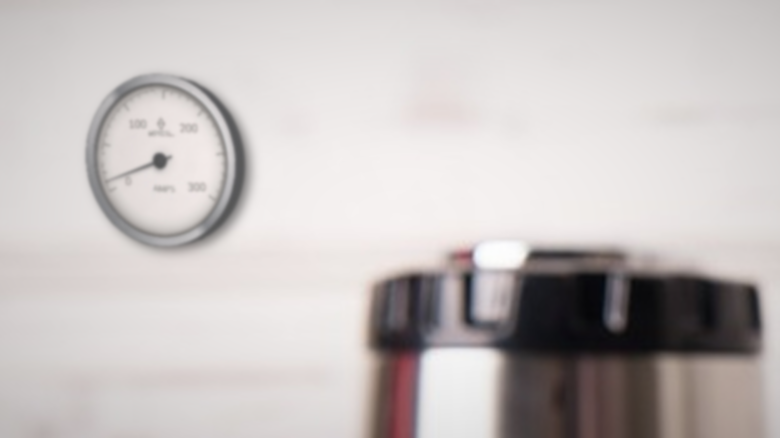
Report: 10 A
